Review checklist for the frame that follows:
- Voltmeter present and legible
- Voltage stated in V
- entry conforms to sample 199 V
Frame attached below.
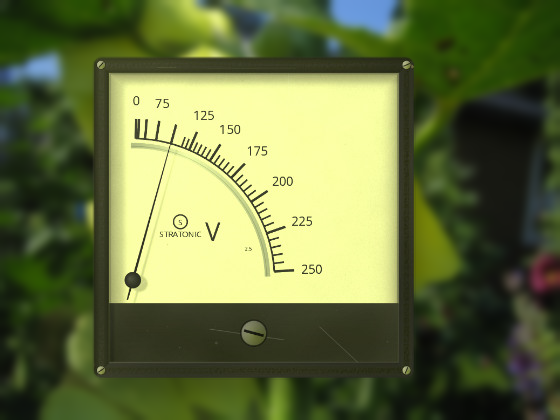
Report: 100 V
